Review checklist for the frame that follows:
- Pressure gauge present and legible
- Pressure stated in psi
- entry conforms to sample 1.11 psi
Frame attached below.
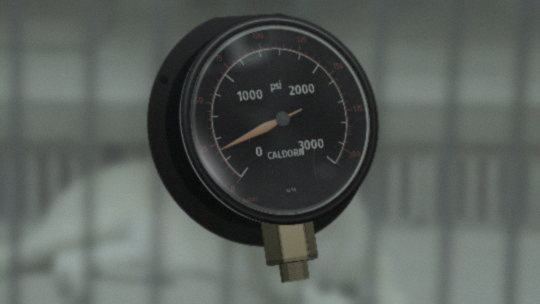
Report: 300 psi
